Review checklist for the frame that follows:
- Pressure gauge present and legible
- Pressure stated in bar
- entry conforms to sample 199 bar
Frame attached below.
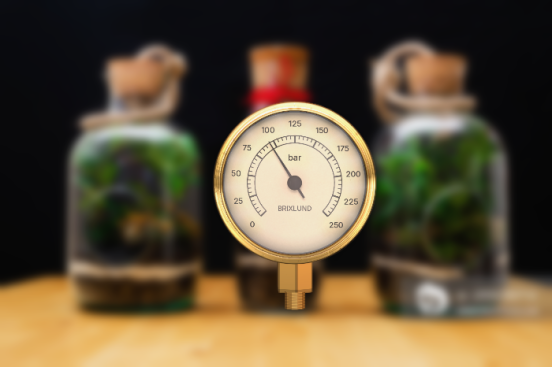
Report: 95 bar
